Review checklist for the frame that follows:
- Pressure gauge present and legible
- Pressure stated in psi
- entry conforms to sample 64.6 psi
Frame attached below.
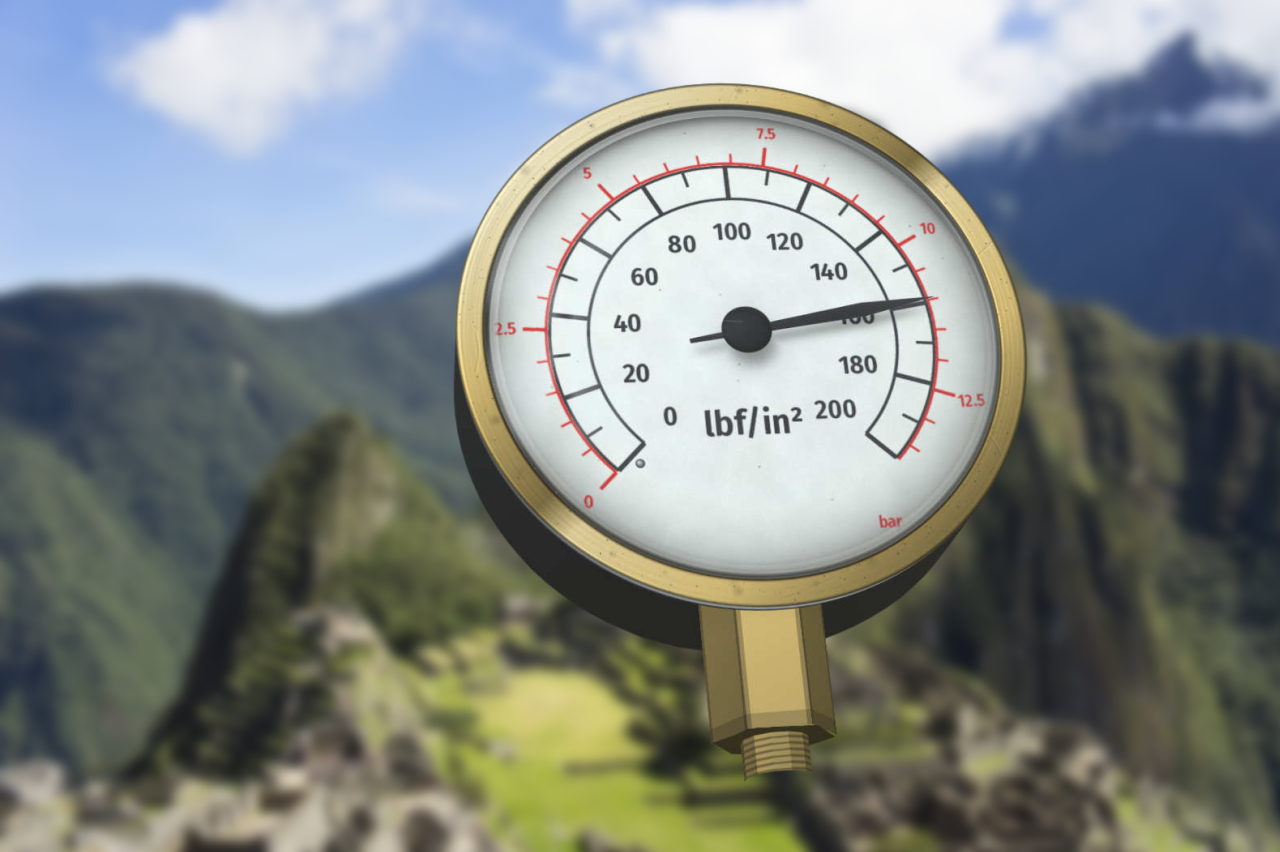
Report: 160 psi
